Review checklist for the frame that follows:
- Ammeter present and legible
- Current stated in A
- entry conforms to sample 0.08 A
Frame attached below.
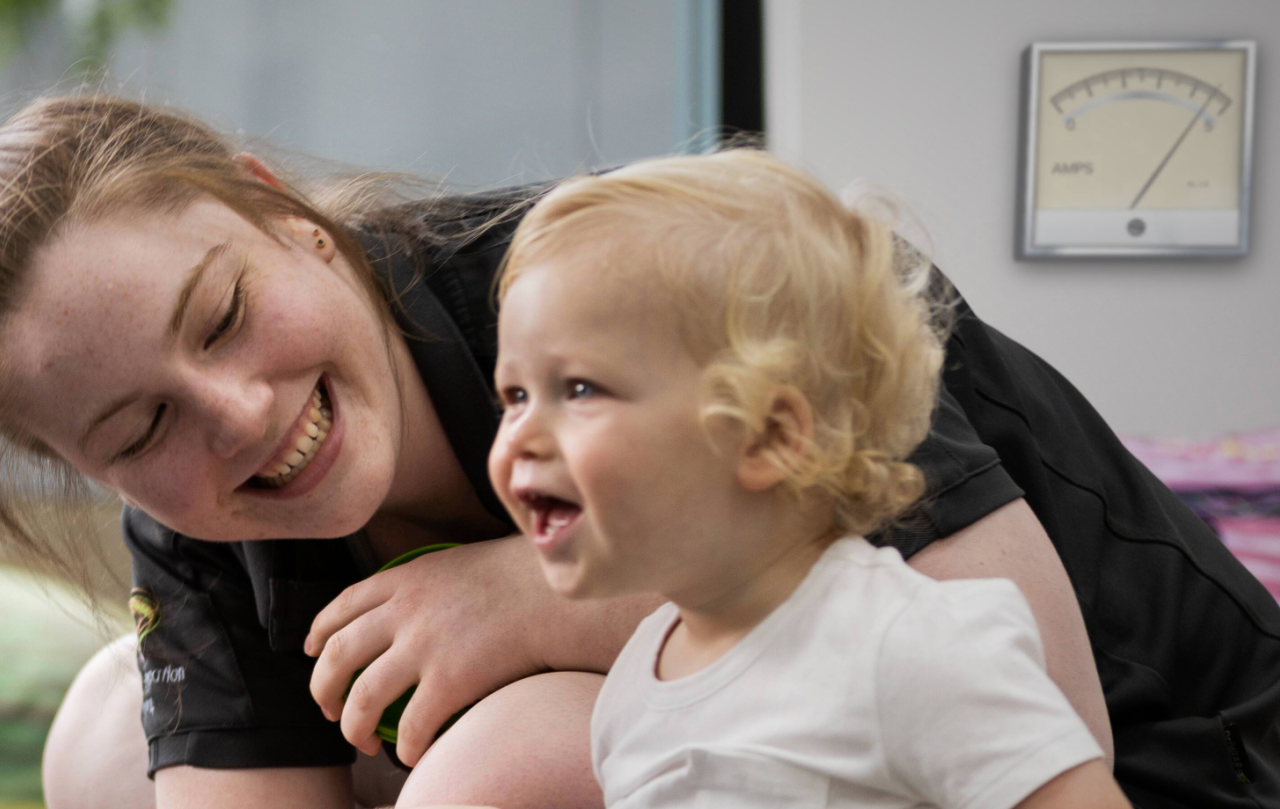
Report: 4.5 A
